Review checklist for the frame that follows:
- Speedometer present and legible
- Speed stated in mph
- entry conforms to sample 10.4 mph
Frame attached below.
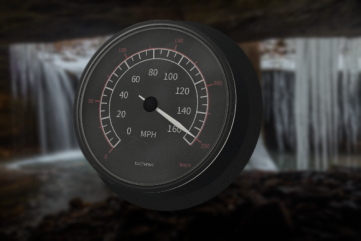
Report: 155 mph
